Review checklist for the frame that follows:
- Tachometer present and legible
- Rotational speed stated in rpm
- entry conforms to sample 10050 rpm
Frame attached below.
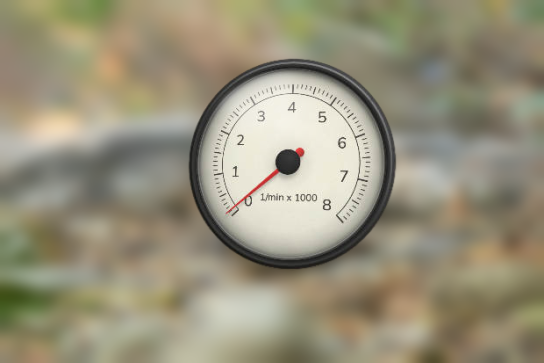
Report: 100 rpm
